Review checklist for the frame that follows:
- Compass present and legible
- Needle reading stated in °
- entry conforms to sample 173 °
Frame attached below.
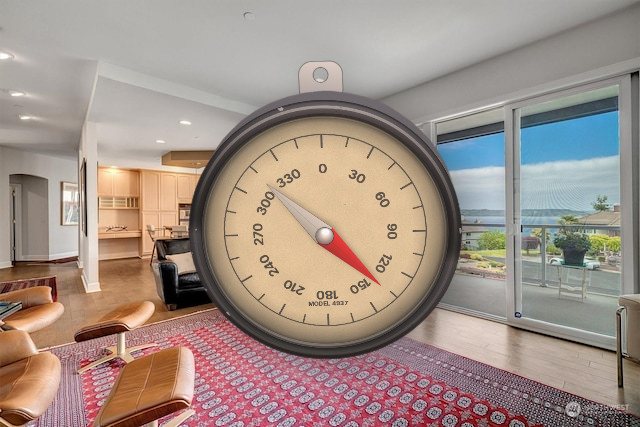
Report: 135 °
